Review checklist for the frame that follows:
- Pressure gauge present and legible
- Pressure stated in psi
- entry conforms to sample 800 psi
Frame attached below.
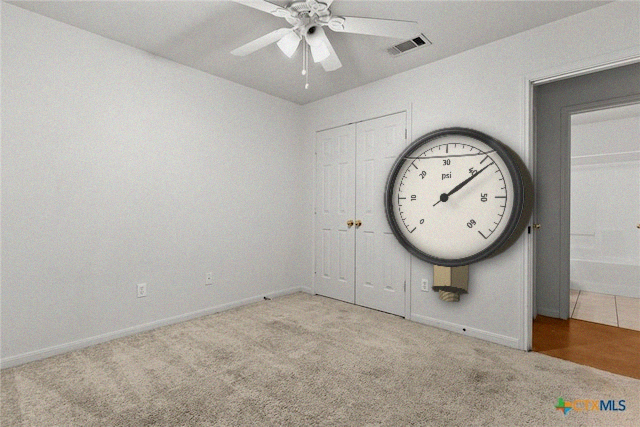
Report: 42 psi
